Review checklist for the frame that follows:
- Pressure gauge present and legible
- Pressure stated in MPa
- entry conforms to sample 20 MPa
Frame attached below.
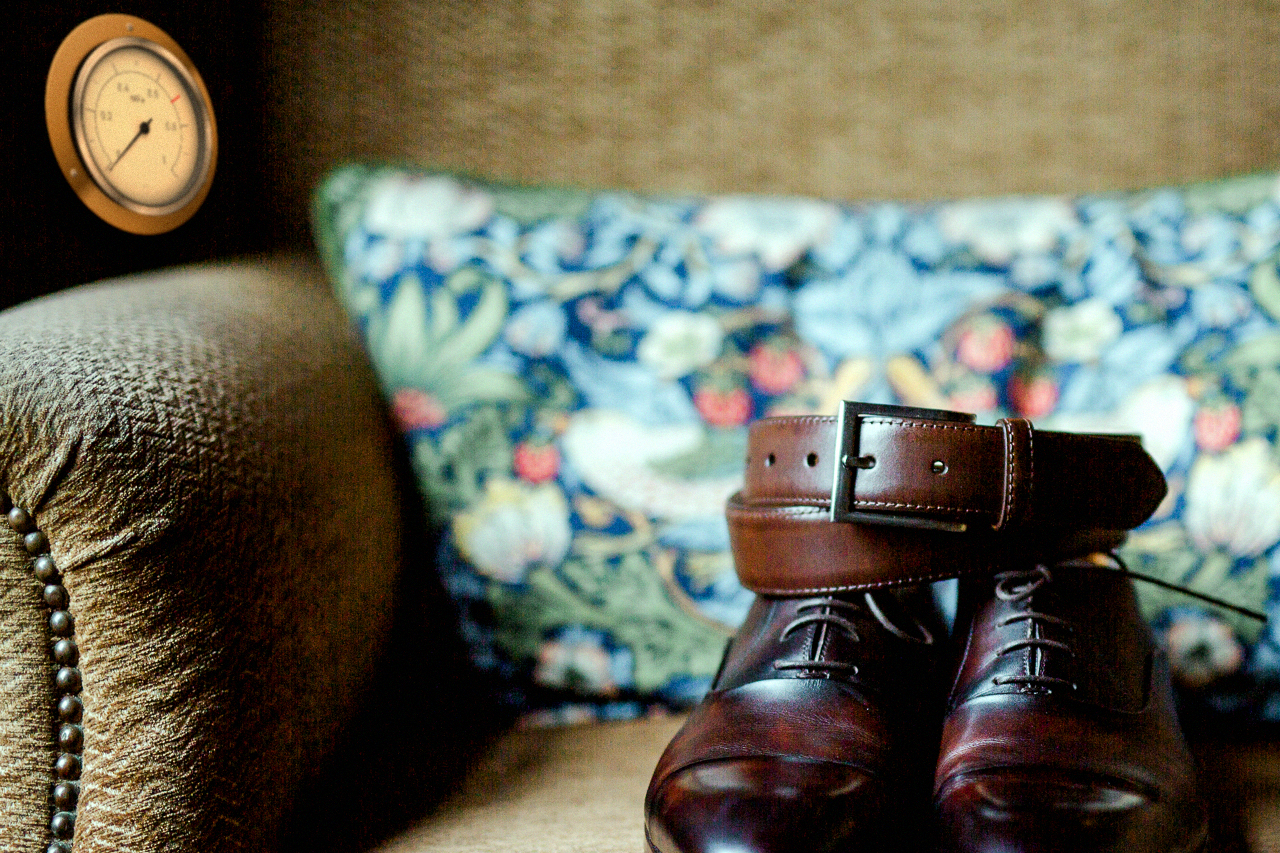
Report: 0 MPa
